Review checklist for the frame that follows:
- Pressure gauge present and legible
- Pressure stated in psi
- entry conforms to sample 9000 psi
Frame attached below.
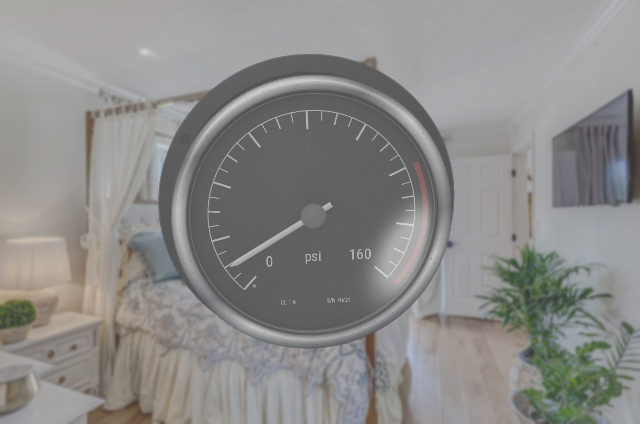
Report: 10 psi
